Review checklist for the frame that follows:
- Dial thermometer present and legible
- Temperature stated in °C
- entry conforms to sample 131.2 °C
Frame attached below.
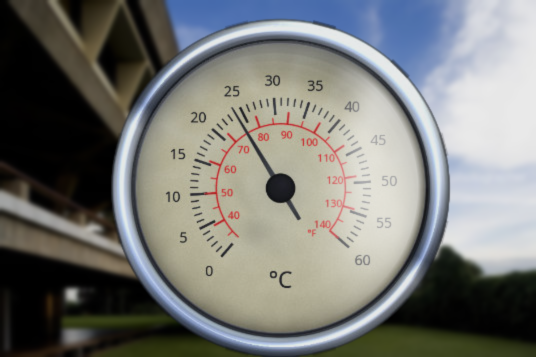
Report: 24 °C
